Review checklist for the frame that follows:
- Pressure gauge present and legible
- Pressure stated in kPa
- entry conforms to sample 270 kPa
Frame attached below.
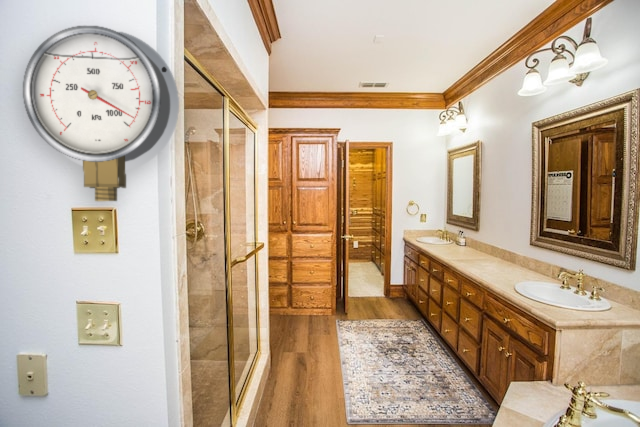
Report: 950 kPa
